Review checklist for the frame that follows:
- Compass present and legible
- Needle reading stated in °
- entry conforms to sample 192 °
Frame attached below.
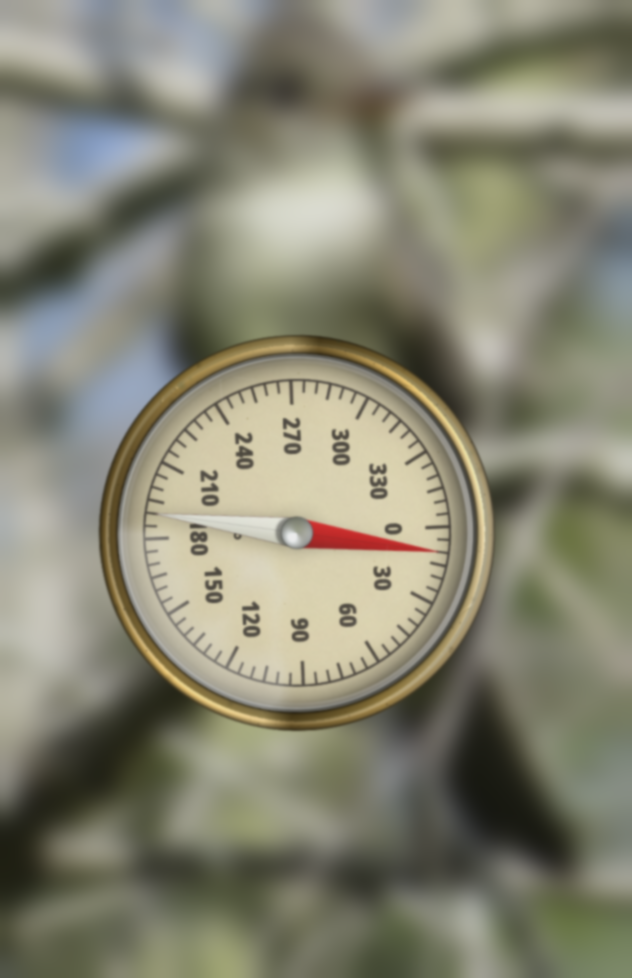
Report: 10 °
